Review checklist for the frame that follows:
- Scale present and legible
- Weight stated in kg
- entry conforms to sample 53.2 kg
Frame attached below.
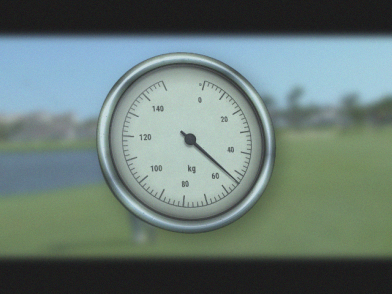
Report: 54 kg
